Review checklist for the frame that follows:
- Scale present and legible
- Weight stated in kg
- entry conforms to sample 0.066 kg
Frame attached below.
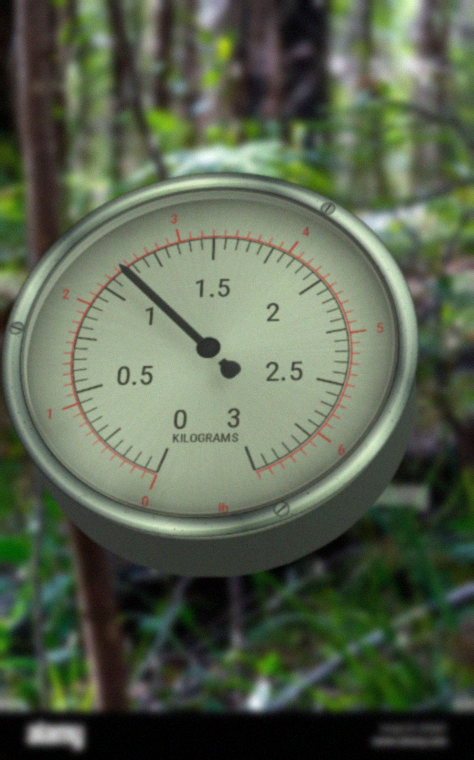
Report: 1.1 kg
